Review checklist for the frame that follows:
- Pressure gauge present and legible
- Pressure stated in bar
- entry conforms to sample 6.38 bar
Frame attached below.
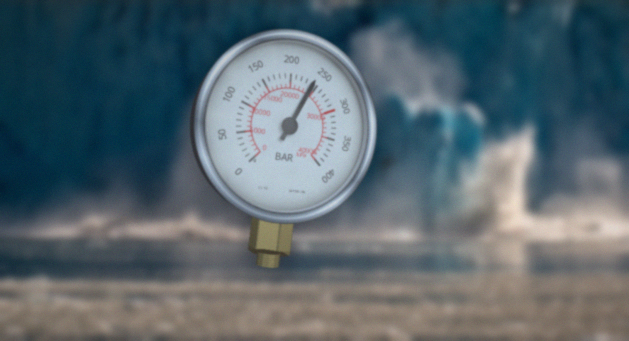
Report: 240 bar
